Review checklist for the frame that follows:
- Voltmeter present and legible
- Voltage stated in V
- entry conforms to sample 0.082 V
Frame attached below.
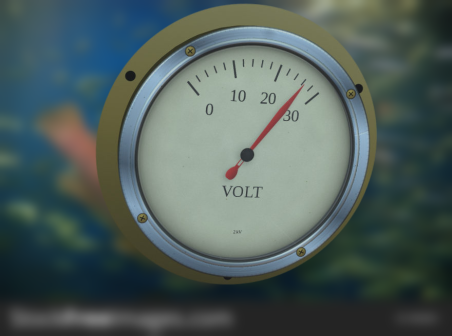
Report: 26 V
